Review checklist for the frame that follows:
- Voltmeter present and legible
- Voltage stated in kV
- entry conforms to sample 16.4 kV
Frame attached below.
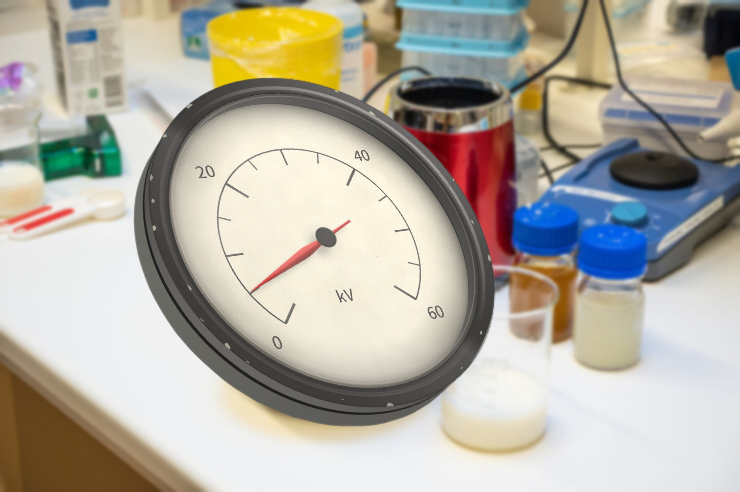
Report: 5 kV
